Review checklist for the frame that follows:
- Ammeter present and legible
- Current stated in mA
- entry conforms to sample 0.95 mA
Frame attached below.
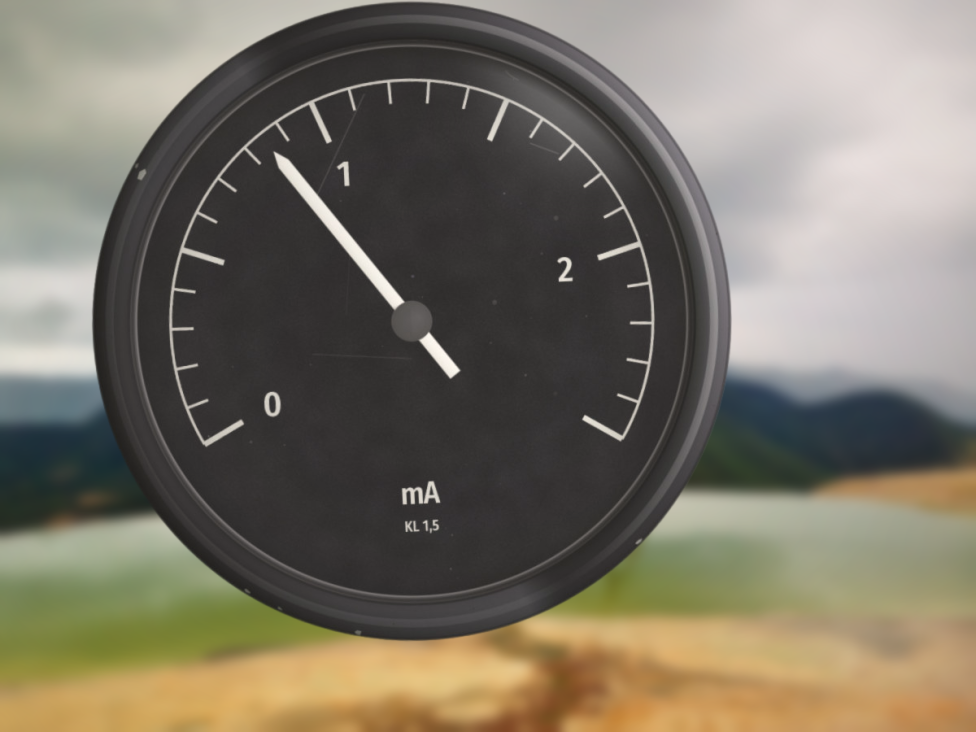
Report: 0.85 mA
